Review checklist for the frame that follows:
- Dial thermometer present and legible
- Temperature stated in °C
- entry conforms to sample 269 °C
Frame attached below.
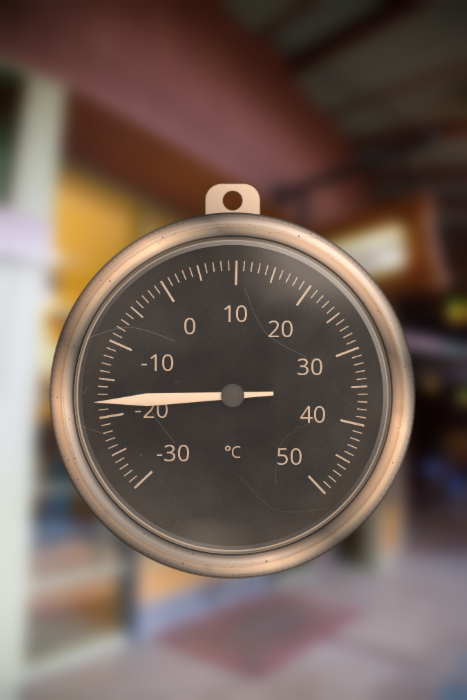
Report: -18 °C
